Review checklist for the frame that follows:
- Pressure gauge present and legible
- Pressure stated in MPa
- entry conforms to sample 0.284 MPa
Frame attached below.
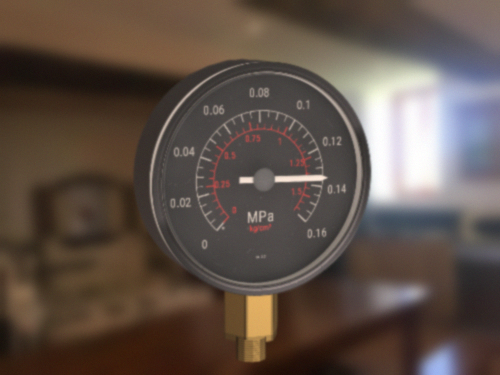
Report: 0.135 MPa
